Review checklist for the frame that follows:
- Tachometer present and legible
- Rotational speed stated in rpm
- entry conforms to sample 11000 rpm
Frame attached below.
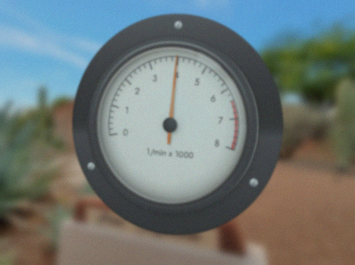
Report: 4000 rpm
